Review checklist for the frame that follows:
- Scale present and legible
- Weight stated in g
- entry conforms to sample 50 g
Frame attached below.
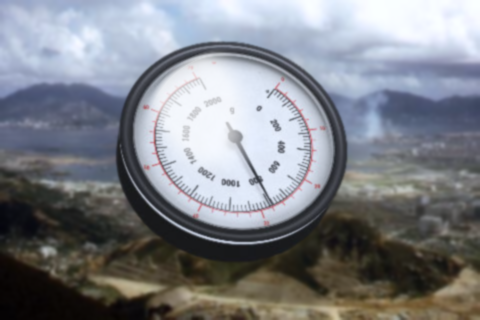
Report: 800 g
